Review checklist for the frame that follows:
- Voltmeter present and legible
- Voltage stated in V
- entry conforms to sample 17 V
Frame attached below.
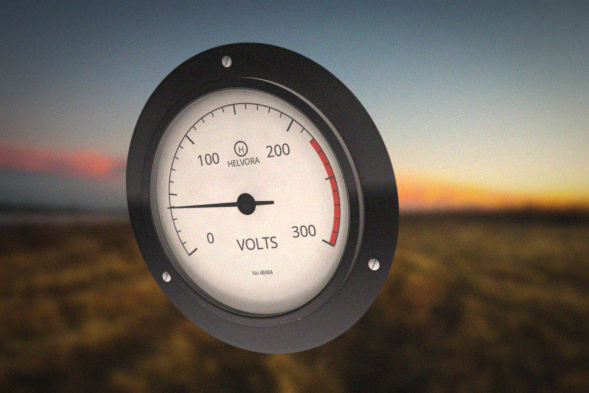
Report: 40 V
